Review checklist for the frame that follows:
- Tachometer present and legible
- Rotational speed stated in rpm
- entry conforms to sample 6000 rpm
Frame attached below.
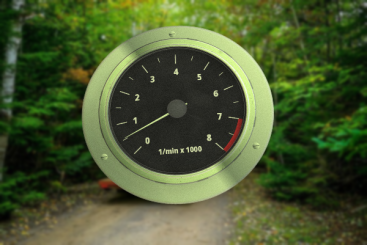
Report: 500 rpm
